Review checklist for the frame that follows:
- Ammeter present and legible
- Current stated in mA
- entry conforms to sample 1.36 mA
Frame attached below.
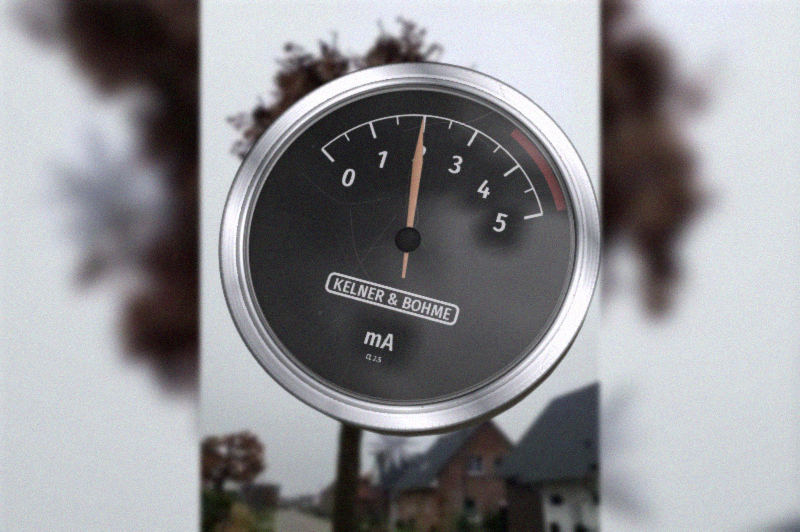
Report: 2 mA
